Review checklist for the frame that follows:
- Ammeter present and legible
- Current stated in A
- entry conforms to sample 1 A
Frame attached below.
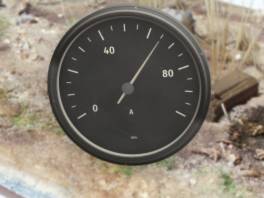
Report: 65 A
